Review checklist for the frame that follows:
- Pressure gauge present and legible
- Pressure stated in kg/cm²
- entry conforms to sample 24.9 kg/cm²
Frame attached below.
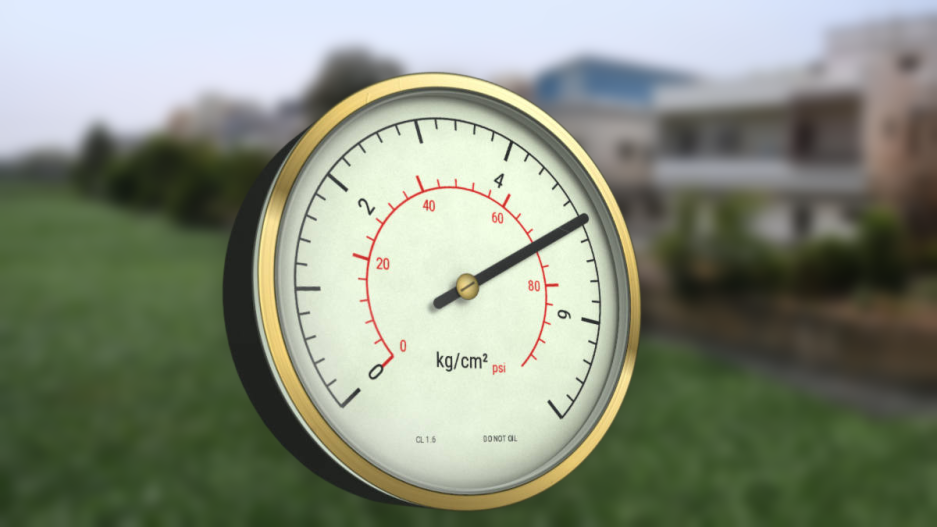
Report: 5 kg/cm²
